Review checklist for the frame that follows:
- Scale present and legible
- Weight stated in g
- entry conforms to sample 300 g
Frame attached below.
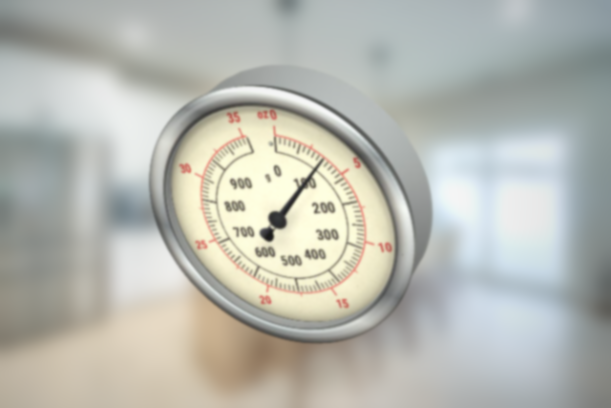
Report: 100 g
